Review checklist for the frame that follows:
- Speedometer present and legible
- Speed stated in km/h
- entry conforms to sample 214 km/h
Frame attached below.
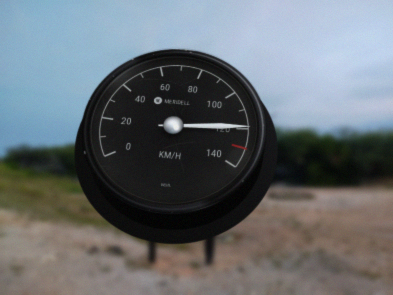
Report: 120 km/h
